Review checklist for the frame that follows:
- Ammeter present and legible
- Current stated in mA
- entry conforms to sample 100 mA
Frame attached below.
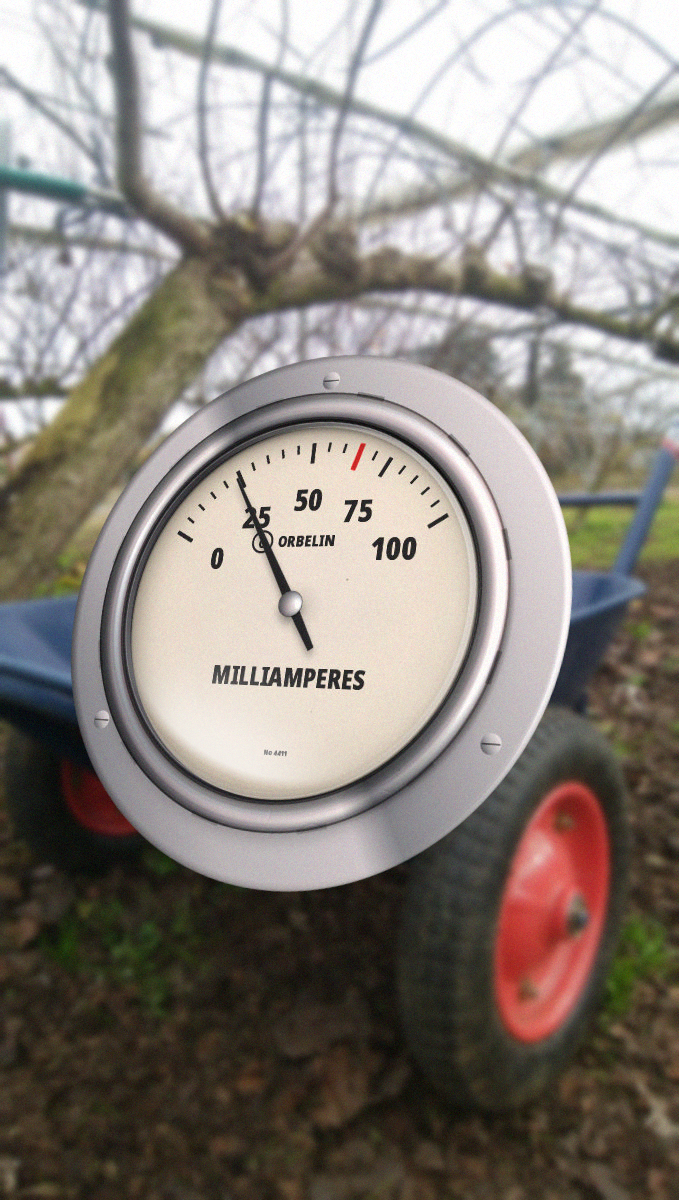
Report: 25 mA
